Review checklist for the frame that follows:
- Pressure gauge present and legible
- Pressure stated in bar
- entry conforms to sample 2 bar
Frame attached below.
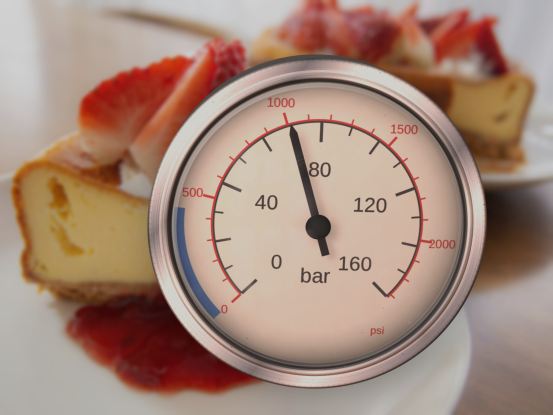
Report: 70 bar
